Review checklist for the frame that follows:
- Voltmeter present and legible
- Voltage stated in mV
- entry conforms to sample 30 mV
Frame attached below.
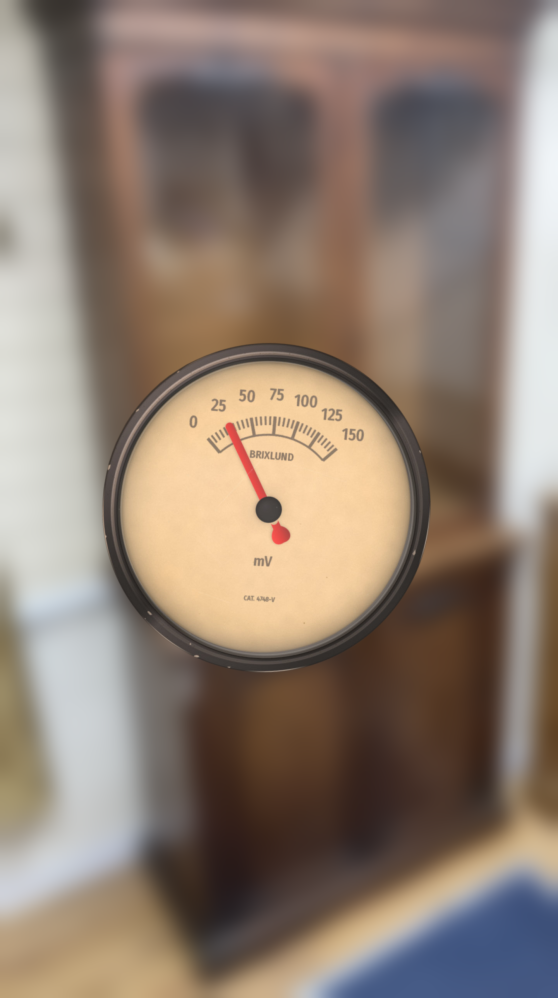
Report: 25 mV
